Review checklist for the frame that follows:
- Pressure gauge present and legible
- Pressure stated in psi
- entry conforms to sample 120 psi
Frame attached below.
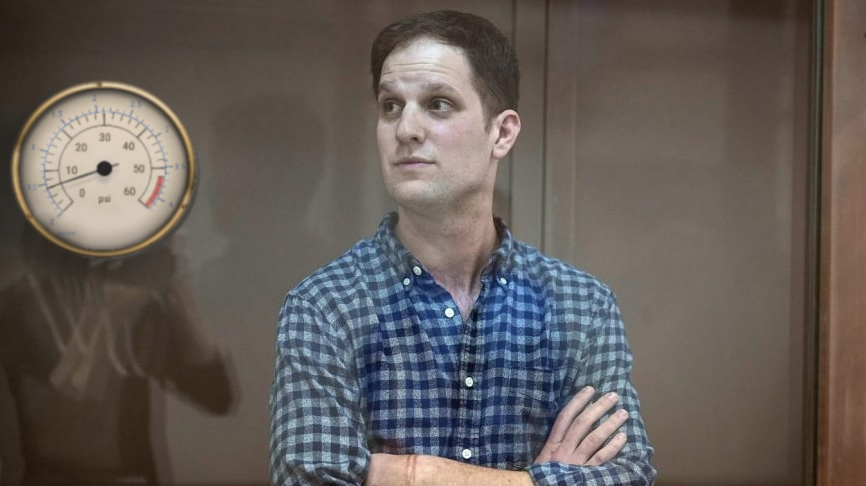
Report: 6 psi
